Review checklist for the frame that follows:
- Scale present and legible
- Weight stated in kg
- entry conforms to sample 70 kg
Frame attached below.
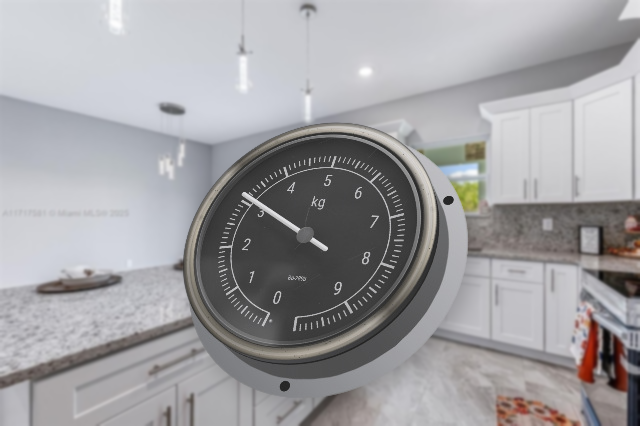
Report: 3.1 kg
